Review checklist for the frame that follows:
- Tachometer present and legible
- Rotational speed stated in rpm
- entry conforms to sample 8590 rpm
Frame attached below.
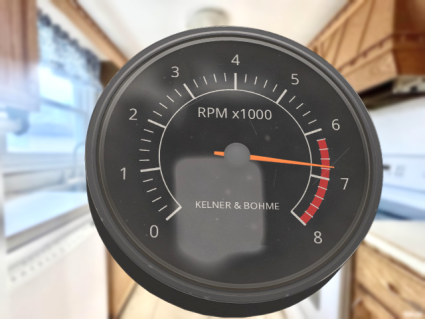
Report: 6800 rpm
